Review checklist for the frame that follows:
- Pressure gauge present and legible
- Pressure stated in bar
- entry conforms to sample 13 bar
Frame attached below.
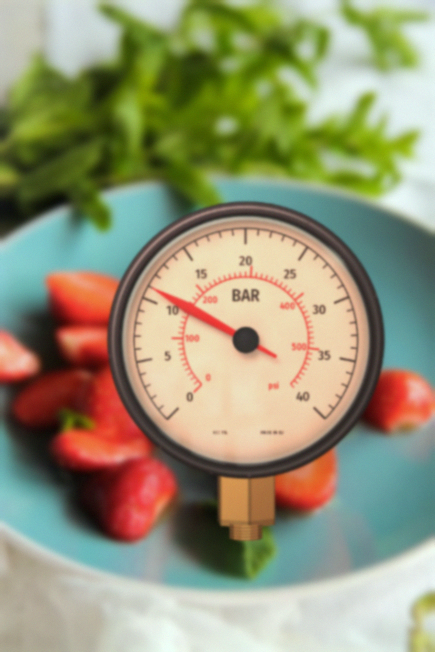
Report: 11 bar
